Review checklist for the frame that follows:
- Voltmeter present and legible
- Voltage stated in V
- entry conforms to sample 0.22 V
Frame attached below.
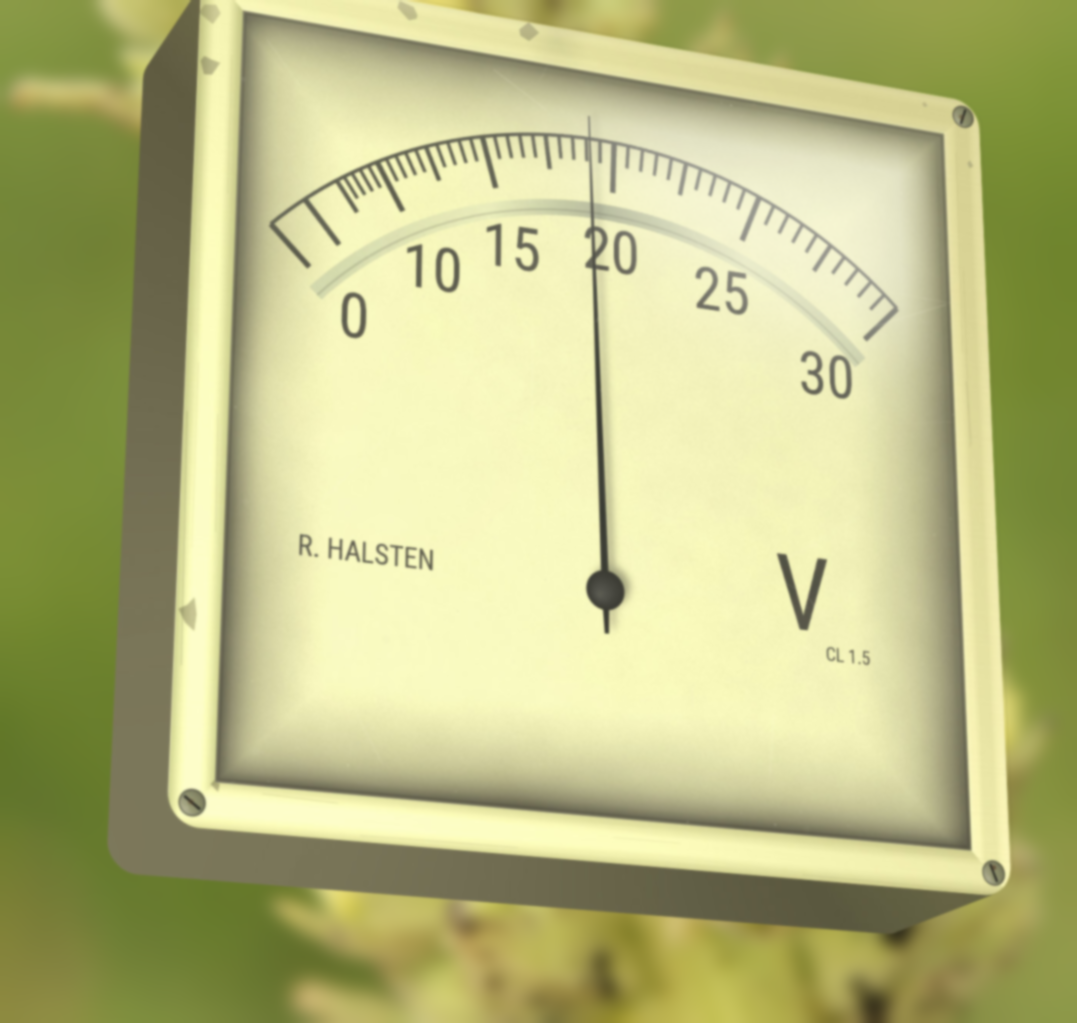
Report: 19 V
